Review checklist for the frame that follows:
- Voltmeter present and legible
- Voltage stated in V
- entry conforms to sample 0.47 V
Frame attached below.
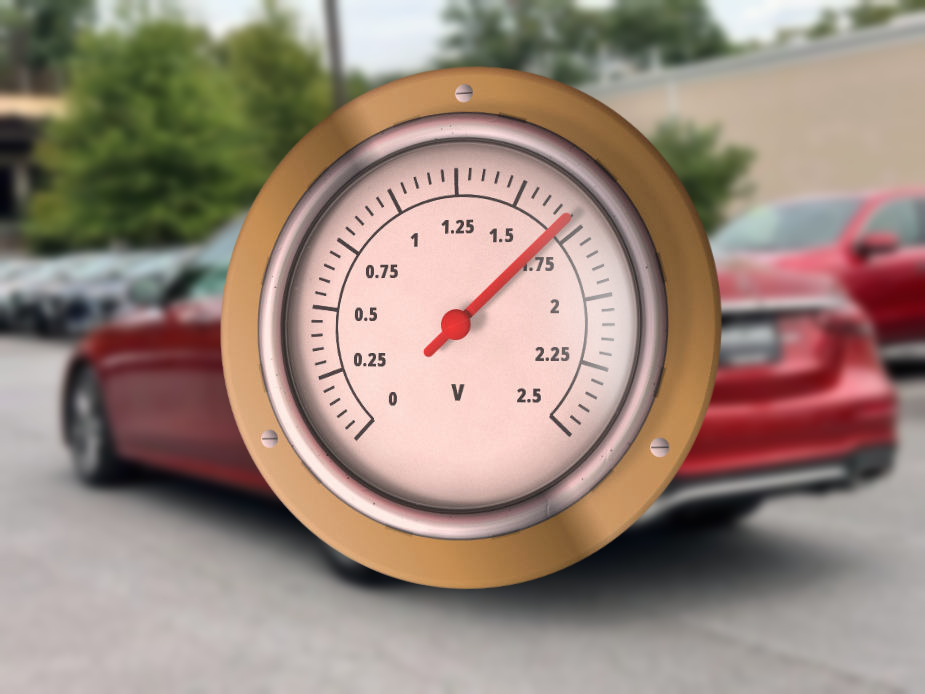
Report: 1.7 V
